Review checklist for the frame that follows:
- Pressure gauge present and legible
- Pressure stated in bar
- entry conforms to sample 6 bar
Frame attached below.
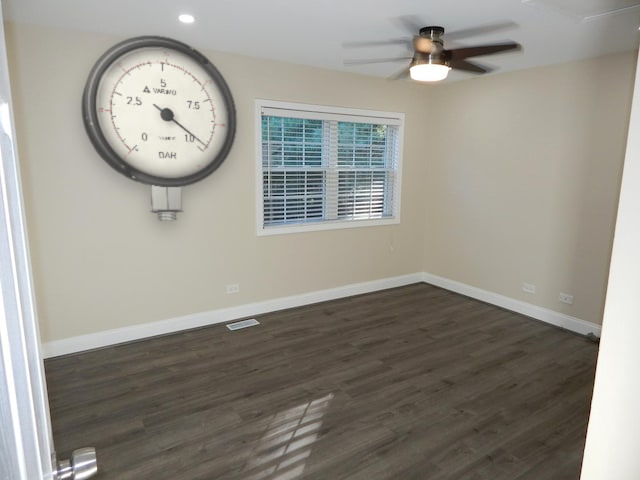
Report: 9.75 bar
